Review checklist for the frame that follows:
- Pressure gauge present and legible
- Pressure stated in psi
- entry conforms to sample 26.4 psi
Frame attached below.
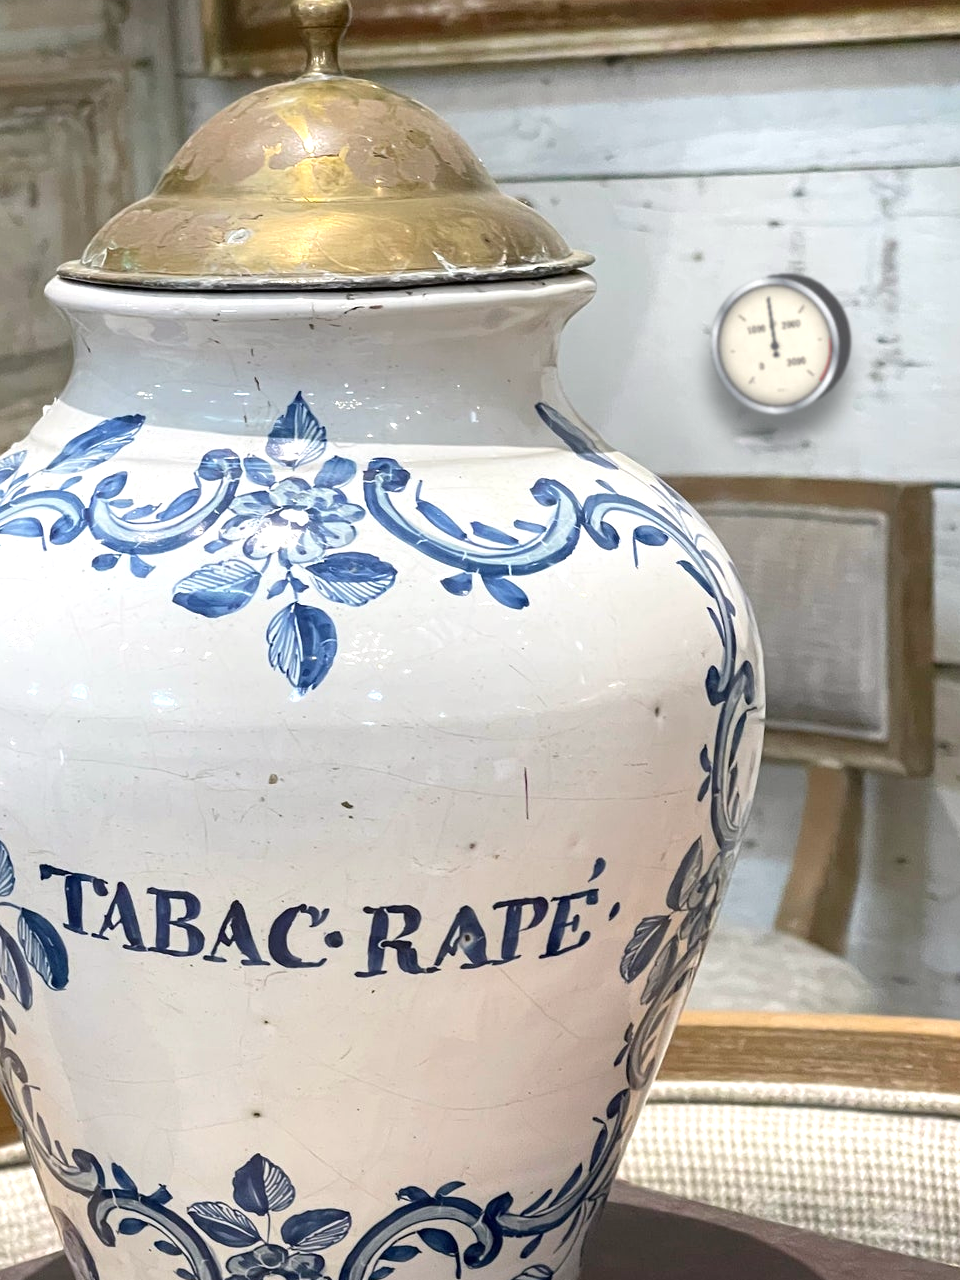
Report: 1500 psi
